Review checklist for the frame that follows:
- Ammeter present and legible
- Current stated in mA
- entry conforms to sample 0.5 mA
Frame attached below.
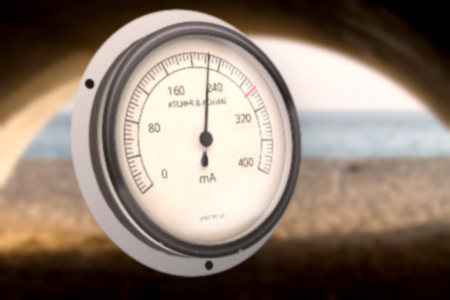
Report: 220 mA
